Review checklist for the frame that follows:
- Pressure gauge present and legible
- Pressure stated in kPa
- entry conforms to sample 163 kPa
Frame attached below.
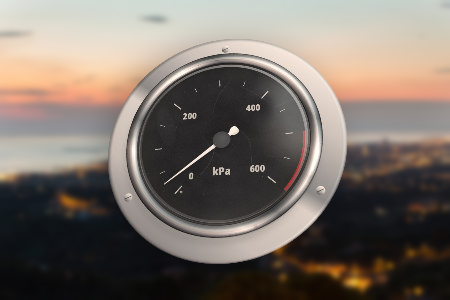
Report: 25 kPa
